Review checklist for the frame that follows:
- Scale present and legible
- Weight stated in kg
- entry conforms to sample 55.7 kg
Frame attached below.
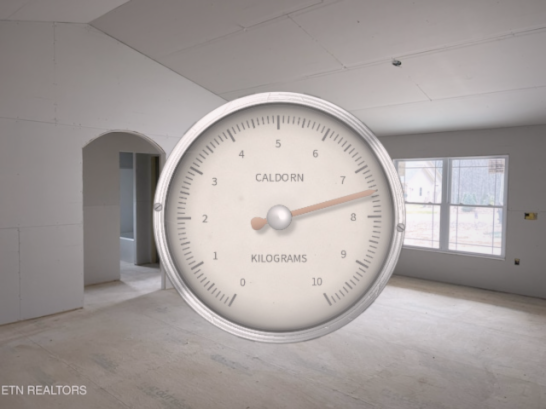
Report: 7.5 kg
